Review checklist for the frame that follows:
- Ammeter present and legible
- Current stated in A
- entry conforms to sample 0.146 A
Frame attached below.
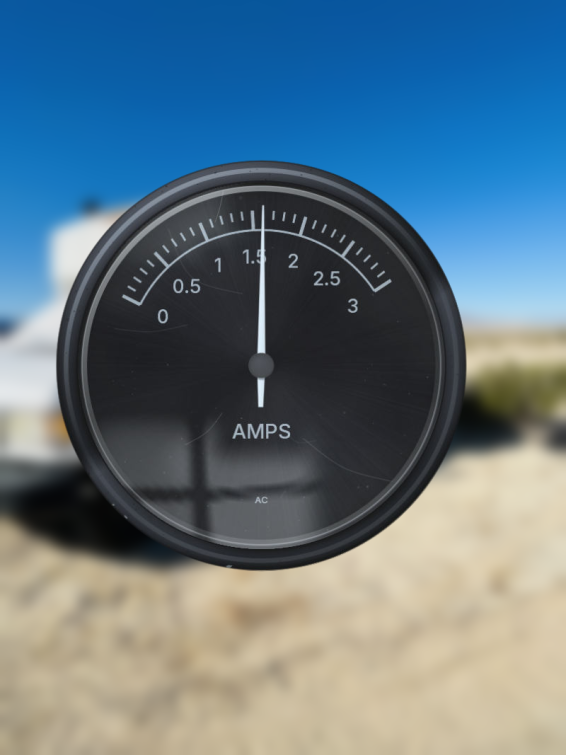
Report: 1.6 A
